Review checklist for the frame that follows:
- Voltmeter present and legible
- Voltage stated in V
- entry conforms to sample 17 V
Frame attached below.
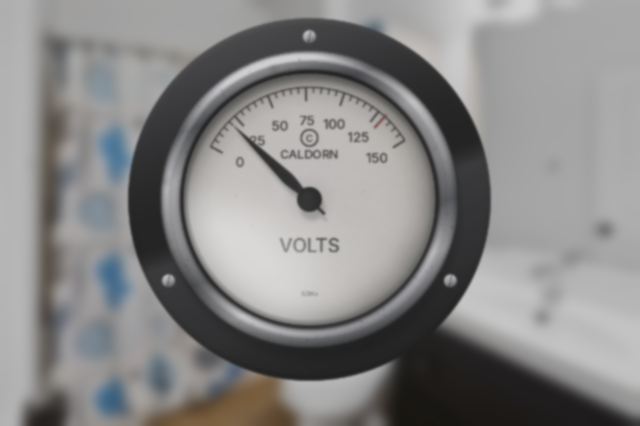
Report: 20 V
